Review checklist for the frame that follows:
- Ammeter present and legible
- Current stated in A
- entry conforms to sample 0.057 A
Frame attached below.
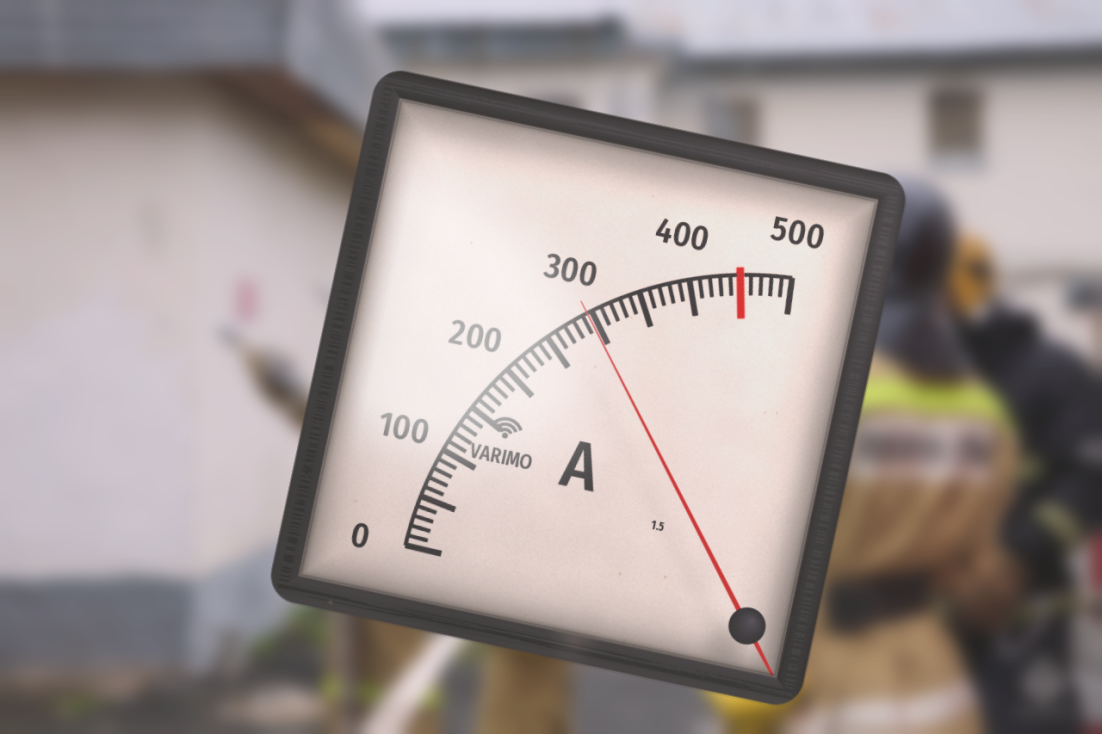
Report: 295 A
